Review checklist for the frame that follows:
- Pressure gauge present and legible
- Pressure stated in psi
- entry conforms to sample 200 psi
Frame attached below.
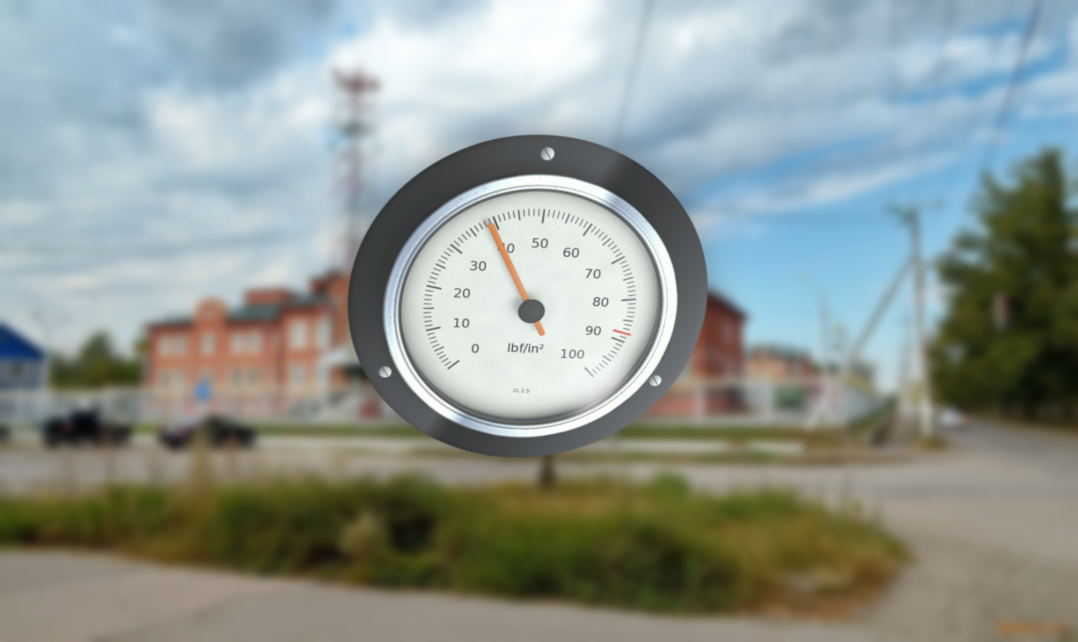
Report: 39 psi
